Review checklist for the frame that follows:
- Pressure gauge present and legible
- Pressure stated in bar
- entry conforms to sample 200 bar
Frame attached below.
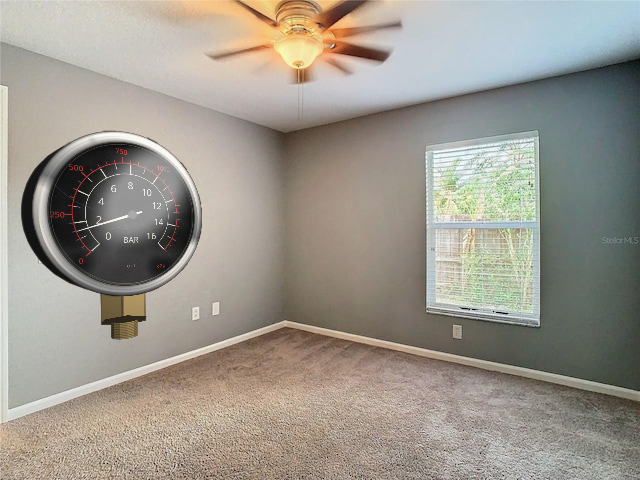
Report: 1.5 bar
